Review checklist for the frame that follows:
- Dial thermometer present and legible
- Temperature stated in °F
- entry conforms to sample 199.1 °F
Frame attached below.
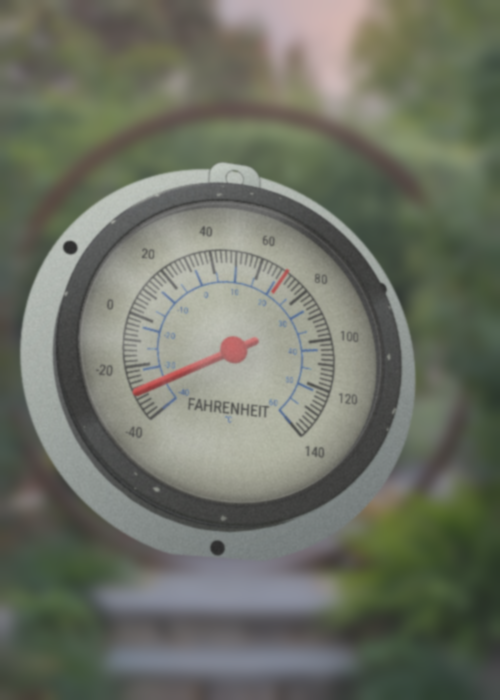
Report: -30 °F
